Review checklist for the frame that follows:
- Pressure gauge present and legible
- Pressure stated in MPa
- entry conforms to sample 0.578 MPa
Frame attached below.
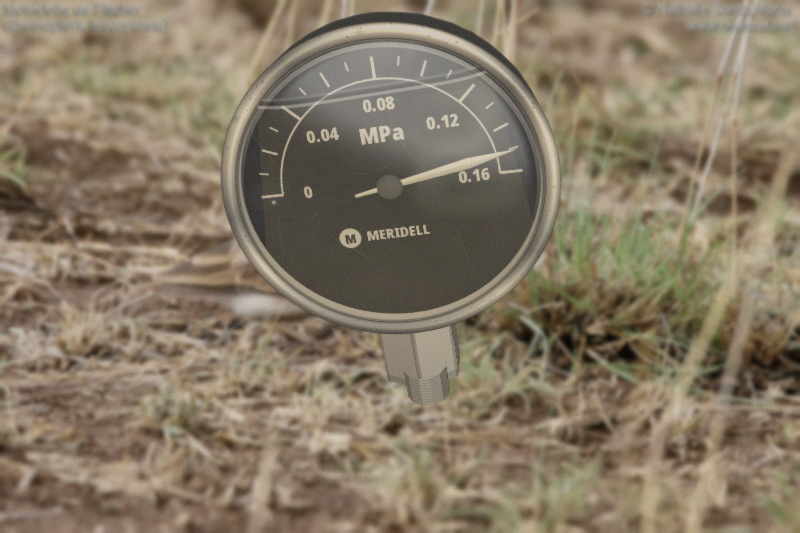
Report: 0.15 MPa
